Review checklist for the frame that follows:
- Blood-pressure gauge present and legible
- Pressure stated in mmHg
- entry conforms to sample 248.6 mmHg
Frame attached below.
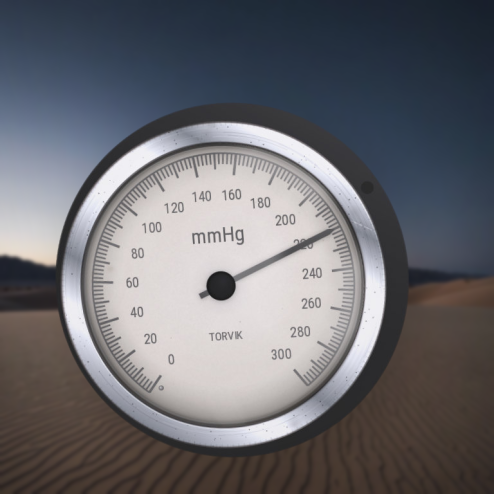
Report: 220 mmHg
